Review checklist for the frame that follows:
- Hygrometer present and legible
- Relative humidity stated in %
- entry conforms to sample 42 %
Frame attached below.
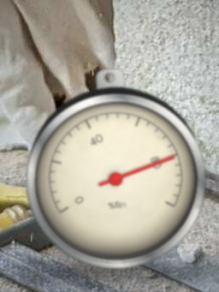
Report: 80 %
